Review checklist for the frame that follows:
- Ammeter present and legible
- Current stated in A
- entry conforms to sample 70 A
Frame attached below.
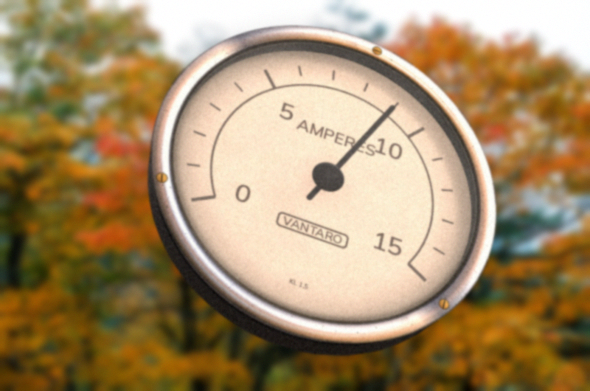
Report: 9 A
